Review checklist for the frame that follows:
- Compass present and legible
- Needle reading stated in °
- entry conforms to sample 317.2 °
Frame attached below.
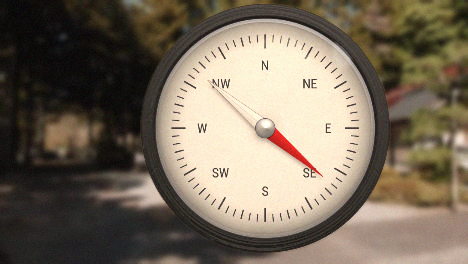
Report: 130 °
